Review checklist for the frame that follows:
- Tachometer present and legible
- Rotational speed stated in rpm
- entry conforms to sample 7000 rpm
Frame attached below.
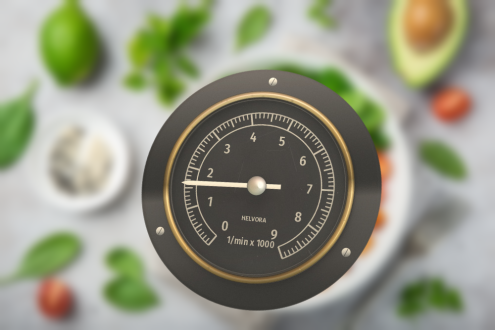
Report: 1600 rpm
